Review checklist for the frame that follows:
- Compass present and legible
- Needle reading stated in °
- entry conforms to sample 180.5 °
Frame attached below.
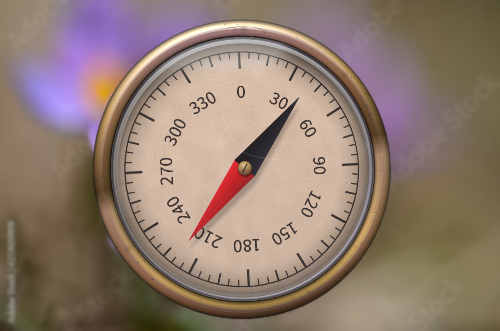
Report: 220 °
